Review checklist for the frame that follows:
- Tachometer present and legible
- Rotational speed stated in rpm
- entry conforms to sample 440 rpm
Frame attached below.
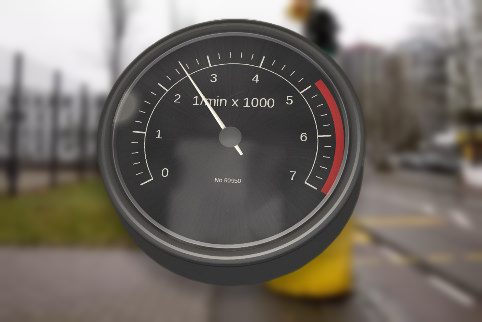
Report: 2500 rpm
